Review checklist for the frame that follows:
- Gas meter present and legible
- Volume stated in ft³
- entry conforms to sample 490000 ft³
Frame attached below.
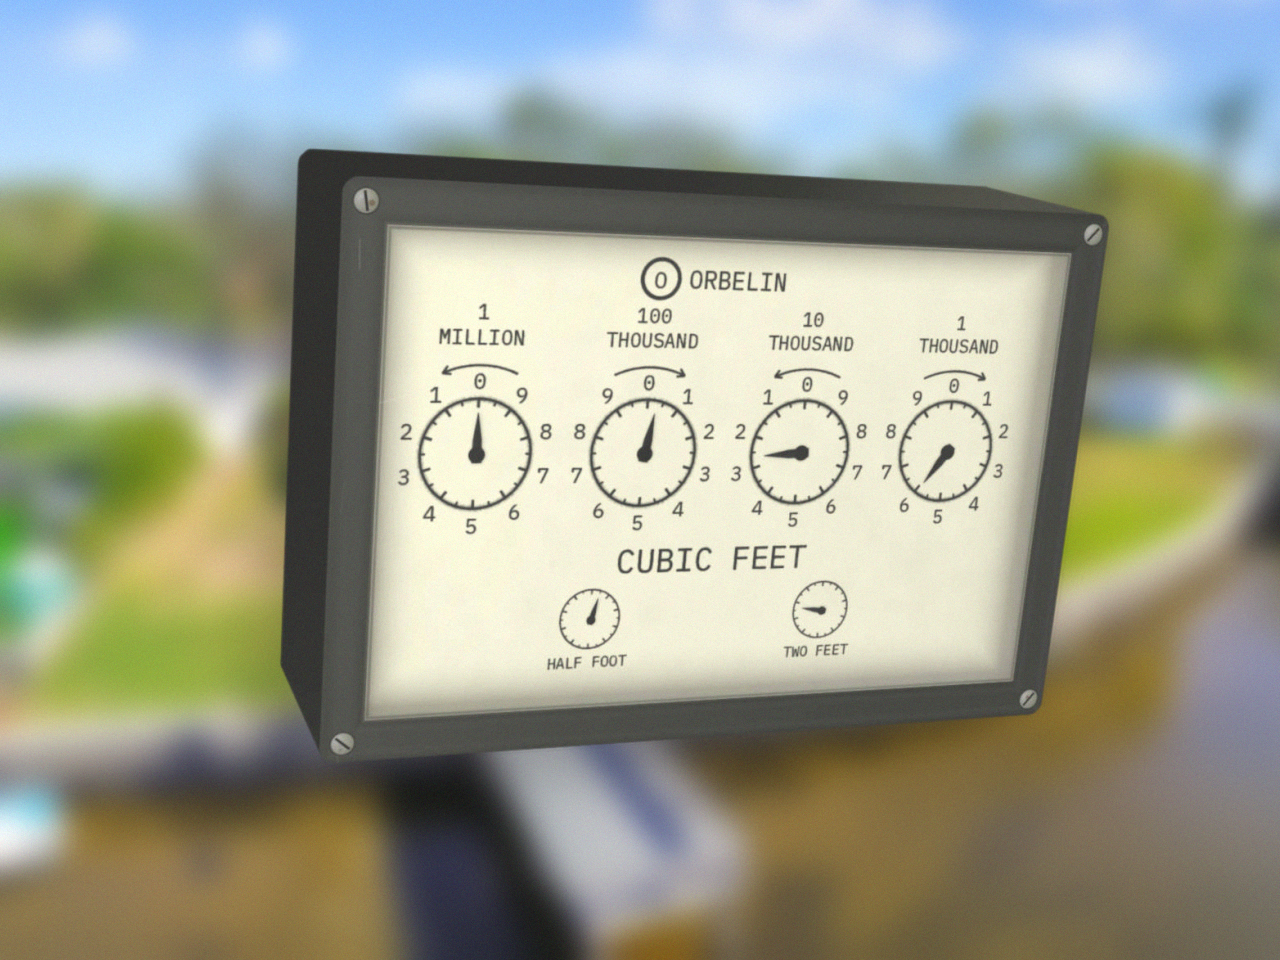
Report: 2600 ft³
